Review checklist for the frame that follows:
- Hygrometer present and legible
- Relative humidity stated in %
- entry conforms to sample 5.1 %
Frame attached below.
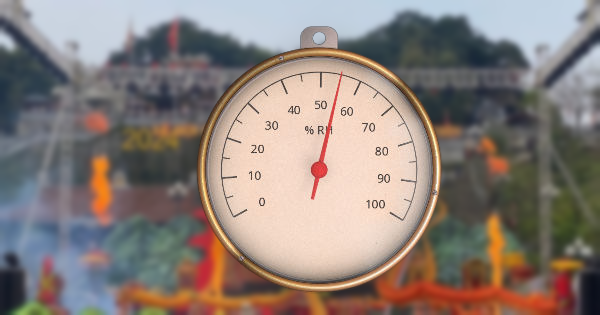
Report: 55 %
